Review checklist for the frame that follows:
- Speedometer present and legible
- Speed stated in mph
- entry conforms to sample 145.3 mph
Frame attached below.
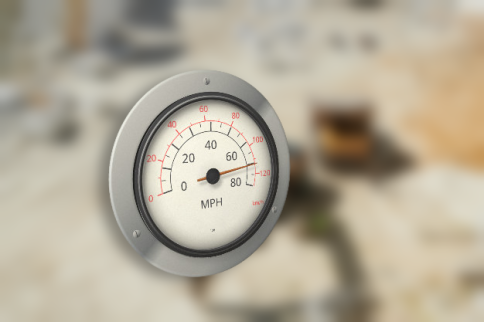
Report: 70 mph
